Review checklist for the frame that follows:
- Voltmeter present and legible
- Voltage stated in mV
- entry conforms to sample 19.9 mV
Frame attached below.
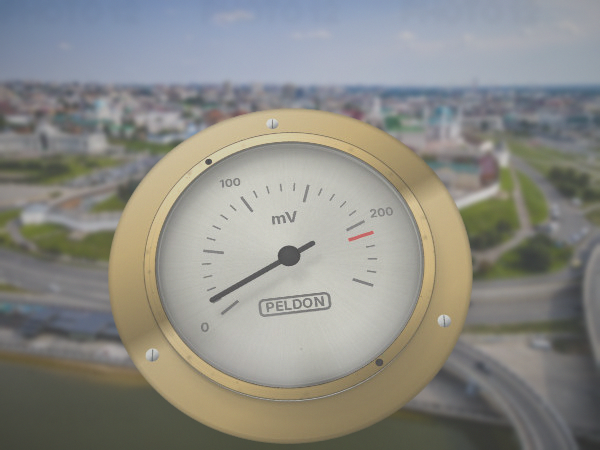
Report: 10 mV
